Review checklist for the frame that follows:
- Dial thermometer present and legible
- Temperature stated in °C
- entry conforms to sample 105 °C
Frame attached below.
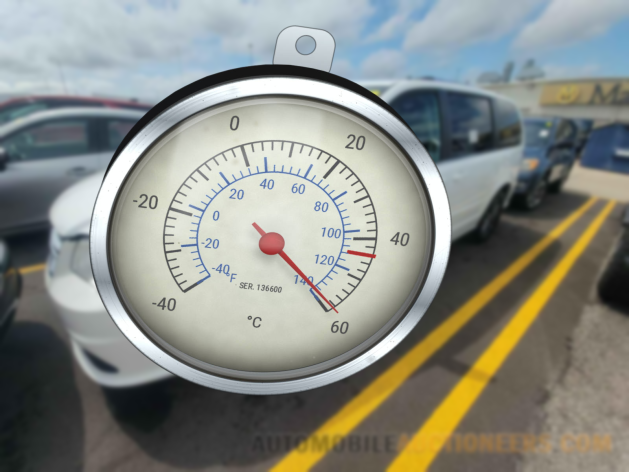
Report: 58 °C
